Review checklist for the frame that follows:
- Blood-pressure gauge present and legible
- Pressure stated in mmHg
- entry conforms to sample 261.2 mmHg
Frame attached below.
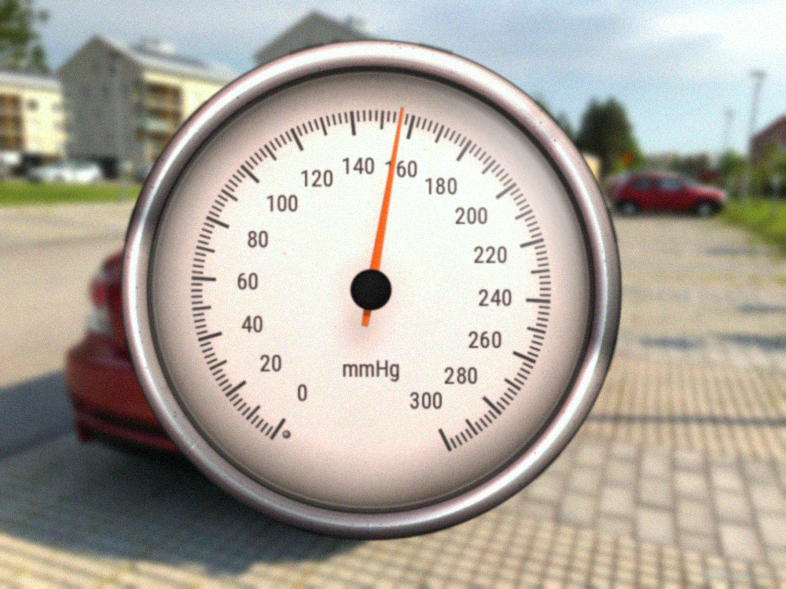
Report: 156 mmHg
